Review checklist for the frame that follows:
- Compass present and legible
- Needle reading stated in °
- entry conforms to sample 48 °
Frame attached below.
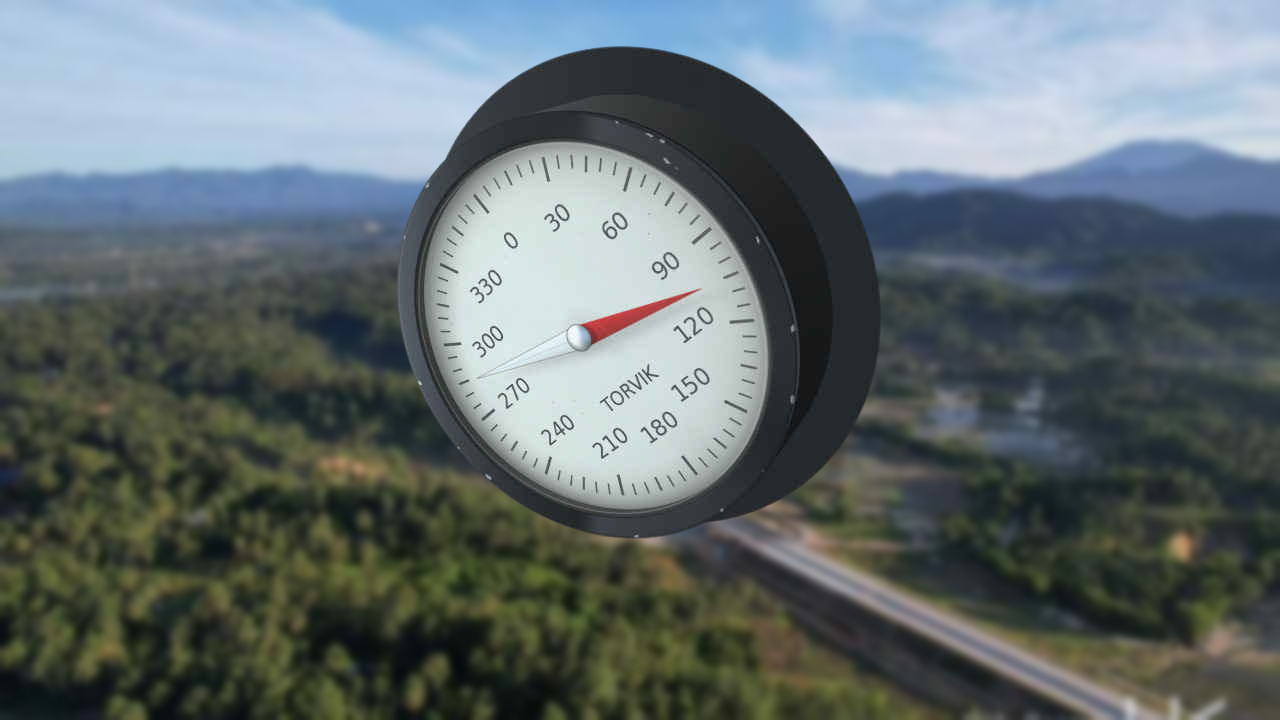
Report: 105 °
